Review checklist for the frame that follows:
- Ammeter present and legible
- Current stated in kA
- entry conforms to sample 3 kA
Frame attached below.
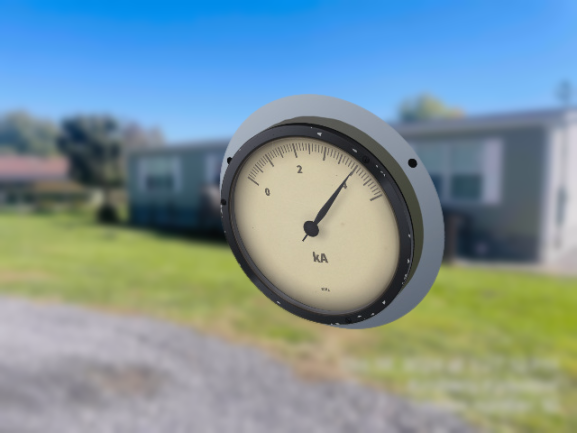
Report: 4 kA
